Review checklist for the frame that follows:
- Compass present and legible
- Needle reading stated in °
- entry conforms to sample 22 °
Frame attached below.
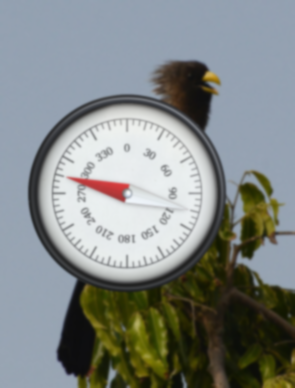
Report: 285 °
